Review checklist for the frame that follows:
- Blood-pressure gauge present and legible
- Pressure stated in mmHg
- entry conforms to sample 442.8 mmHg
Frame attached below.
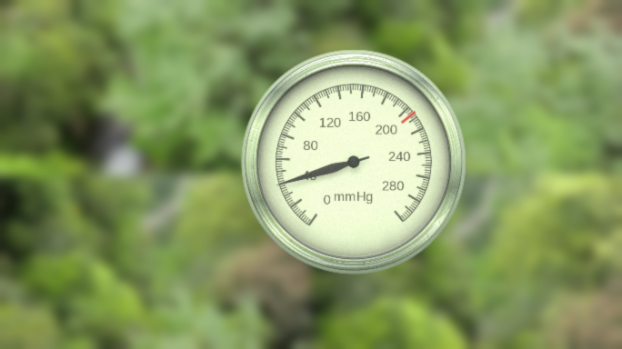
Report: 40 mmHg
